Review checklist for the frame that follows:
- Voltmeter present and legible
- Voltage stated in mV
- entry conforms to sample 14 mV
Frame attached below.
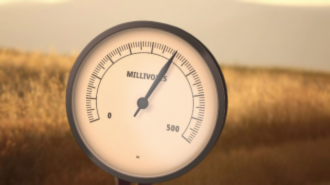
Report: 300 mV
